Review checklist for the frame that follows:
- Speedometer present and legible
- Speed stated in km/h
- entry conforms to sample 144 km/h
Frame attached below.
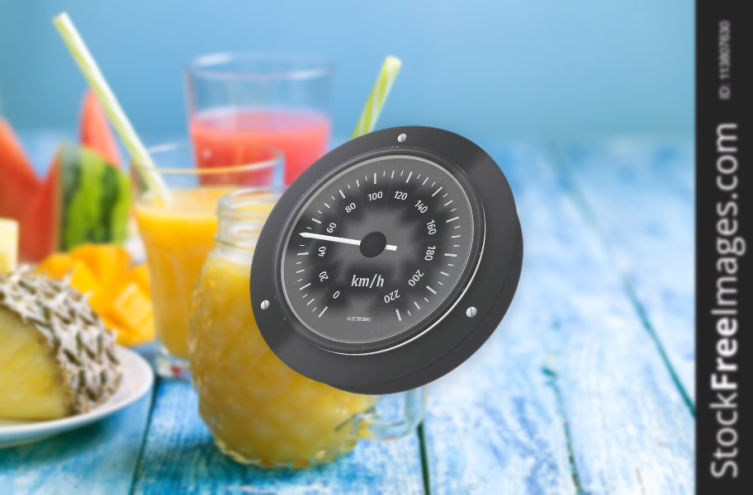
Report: 50 km/h
